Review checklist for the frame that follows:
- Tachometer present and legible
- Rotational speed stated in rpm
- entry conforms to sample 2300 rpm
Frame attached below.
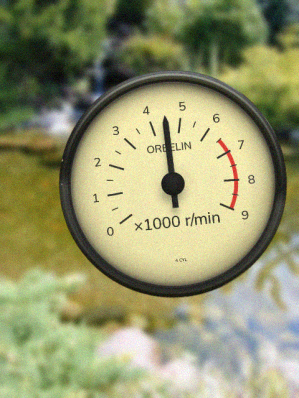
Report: 4500 rpm
